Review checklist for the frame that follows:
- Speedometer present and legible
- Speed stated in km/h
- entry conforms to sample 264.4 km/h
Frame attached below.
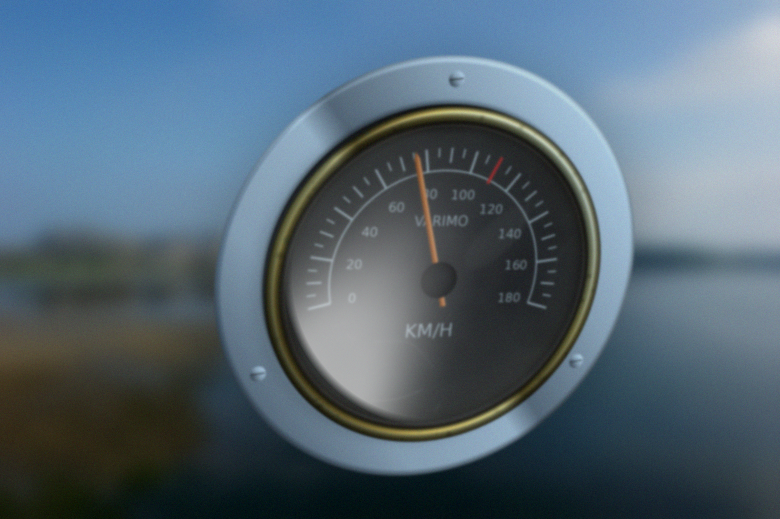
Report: 75 km/h
